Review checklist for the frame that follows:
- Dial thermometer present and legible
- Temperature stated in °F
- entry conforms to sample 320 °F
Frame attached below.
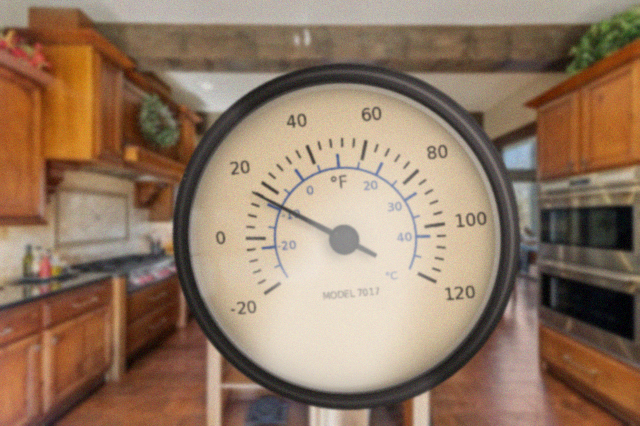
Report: 16 °F
